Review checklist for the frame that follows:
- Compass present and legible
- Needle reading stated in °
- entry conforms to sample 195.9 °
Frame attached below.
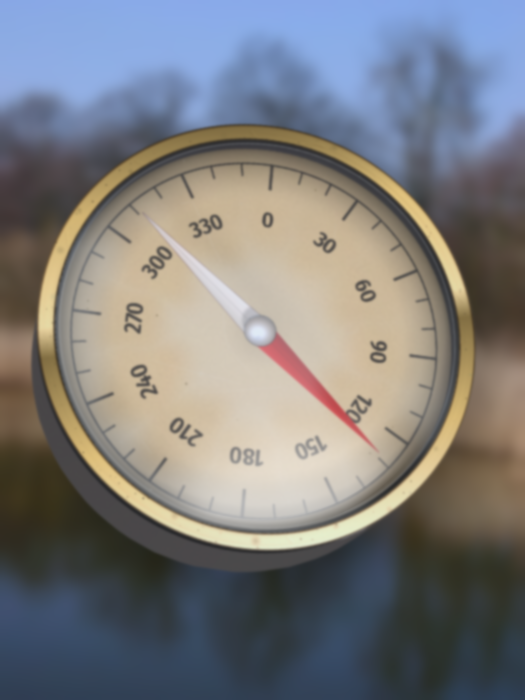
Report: 130 °
